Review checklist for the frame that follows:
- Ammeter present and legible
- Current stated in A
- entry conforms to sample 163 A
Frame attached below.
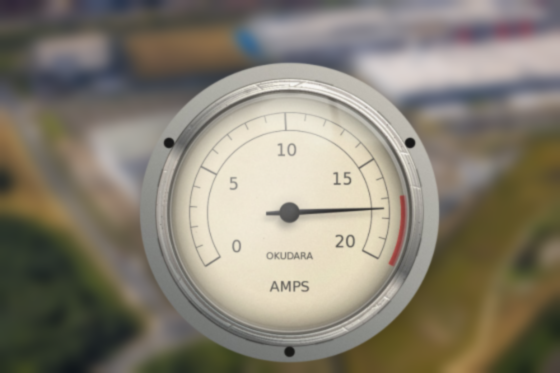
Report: 17.5 A
